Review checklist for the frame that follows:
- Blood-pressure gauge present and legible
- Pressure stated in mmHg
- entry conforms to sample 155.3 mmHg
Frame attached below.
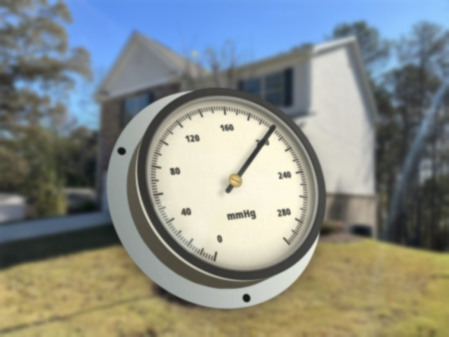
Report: 200 mmHg
